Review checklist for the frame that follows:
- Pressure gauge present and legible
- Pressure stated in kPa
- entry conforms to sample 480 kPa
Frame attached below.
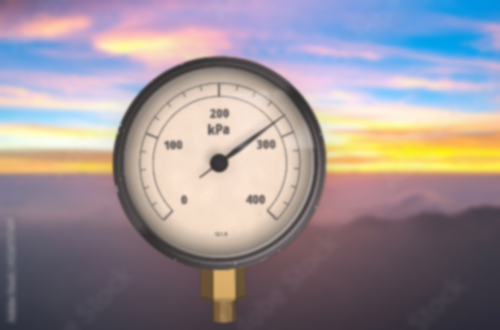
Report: 280 kPa
